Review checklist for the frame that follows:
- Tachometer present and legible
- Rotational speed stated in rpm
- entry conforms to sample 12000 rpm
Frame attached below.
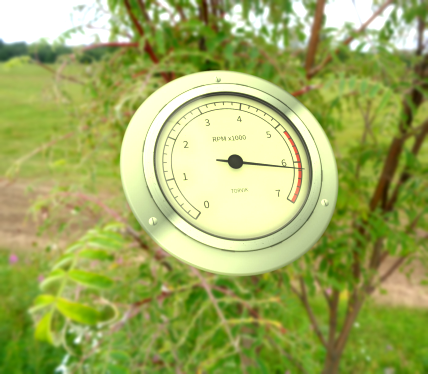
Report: 6200 rpm
